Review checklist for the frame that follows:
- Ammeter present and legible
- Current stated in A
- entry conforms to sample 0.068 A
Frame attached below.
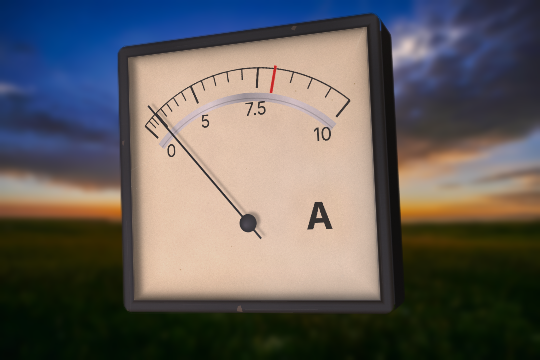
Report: 2.5 A
